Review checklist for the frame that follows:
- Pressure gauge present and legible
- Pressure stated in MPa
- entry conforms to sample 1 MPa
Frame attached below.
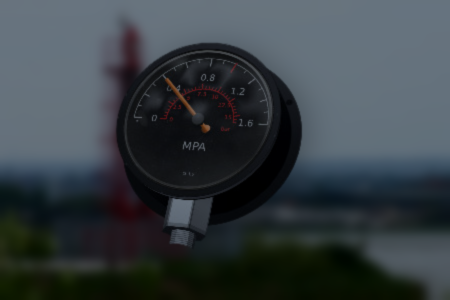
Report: 0.4 MPa
